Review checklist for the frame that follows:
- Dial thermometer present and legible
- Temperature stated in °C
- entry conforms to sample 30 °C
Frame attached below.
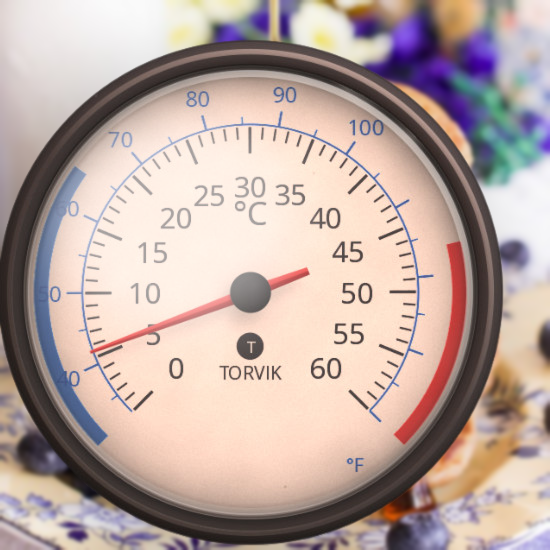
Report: 5.5 °C
